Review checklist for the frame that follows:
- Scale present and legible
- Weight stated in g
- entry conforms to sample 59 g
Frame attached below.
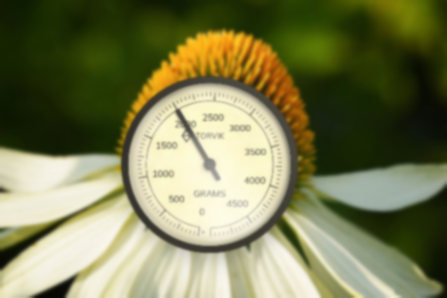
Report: 2000 g
